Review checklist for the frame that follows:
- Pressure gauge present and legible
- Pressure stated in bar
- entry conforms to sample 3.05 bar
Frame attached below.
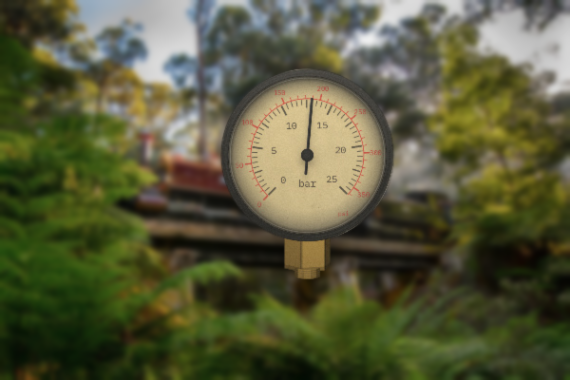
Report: 13 bar
